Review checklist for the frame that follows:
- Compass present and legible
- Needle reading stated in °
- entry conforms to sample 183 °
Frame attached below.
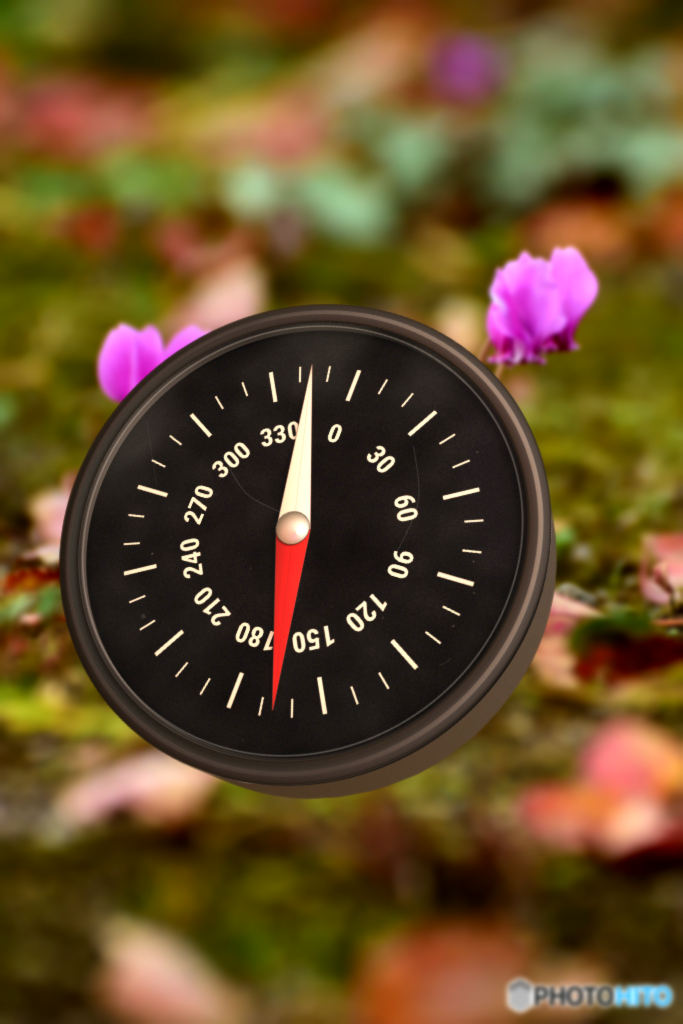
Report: 165 °
